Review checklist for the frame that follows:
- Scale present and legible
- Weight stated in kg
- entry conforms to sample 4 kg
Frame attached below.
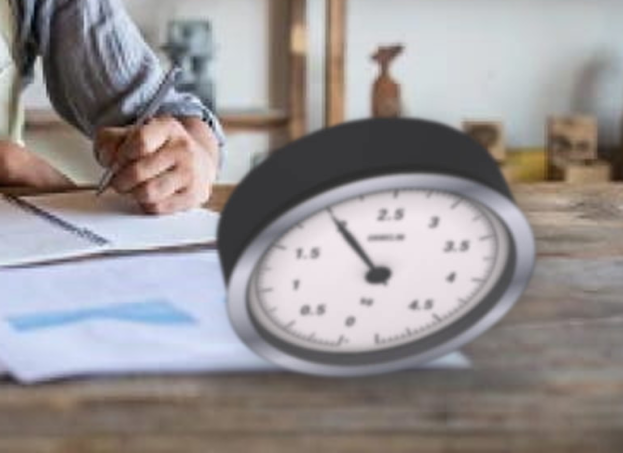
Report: 2 kg
